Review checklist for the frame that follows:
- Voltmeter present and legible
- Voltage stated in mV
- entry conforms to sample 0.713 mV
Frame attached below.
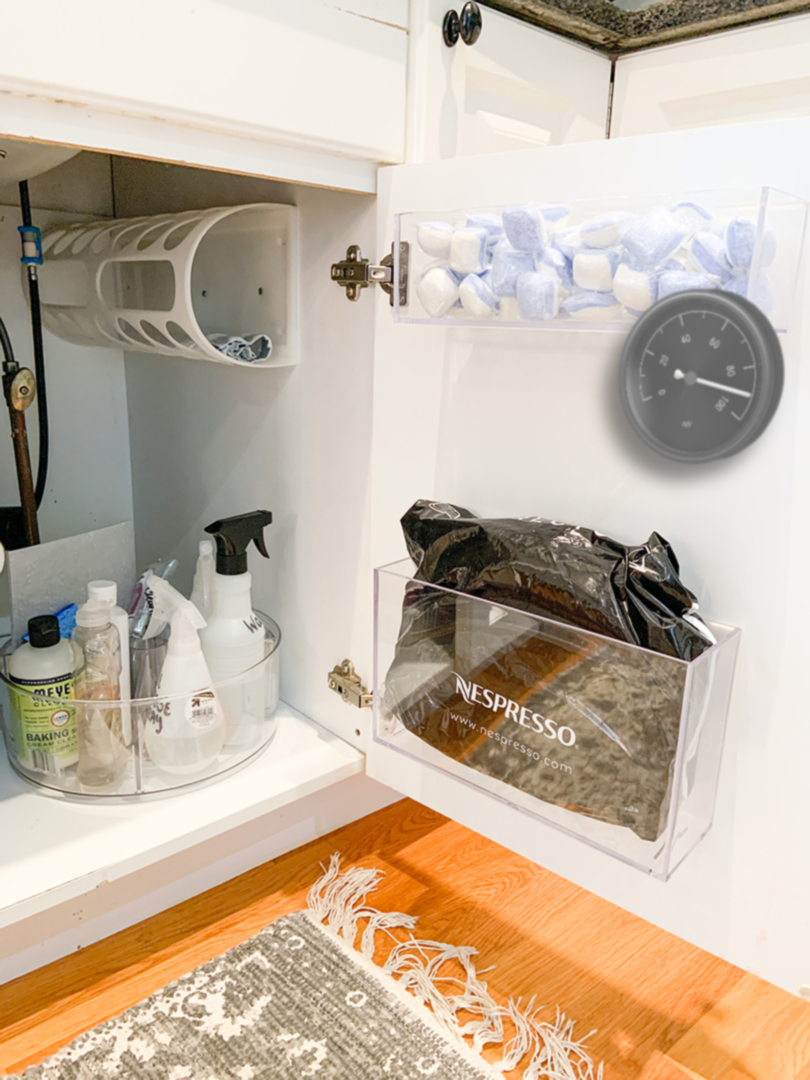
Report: 90 mV
